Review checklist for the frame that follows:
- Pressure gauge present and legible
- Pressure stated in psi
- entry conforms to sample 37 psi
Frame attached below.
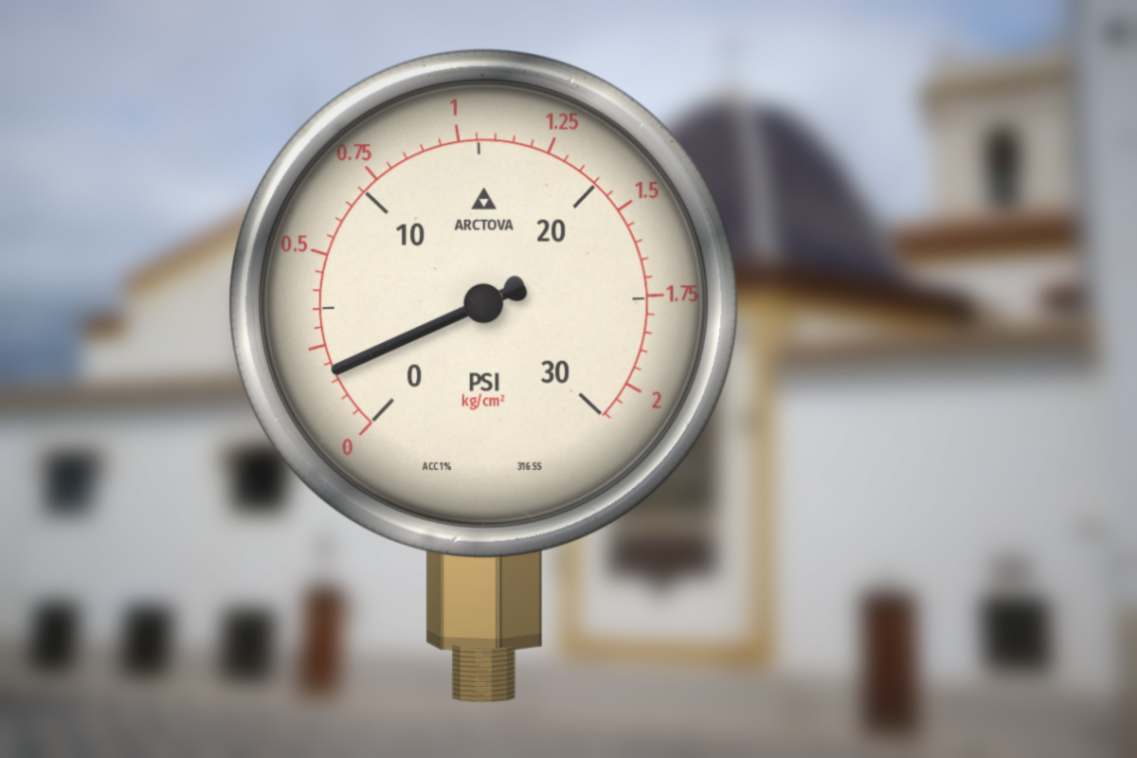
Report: 2.5 psi
